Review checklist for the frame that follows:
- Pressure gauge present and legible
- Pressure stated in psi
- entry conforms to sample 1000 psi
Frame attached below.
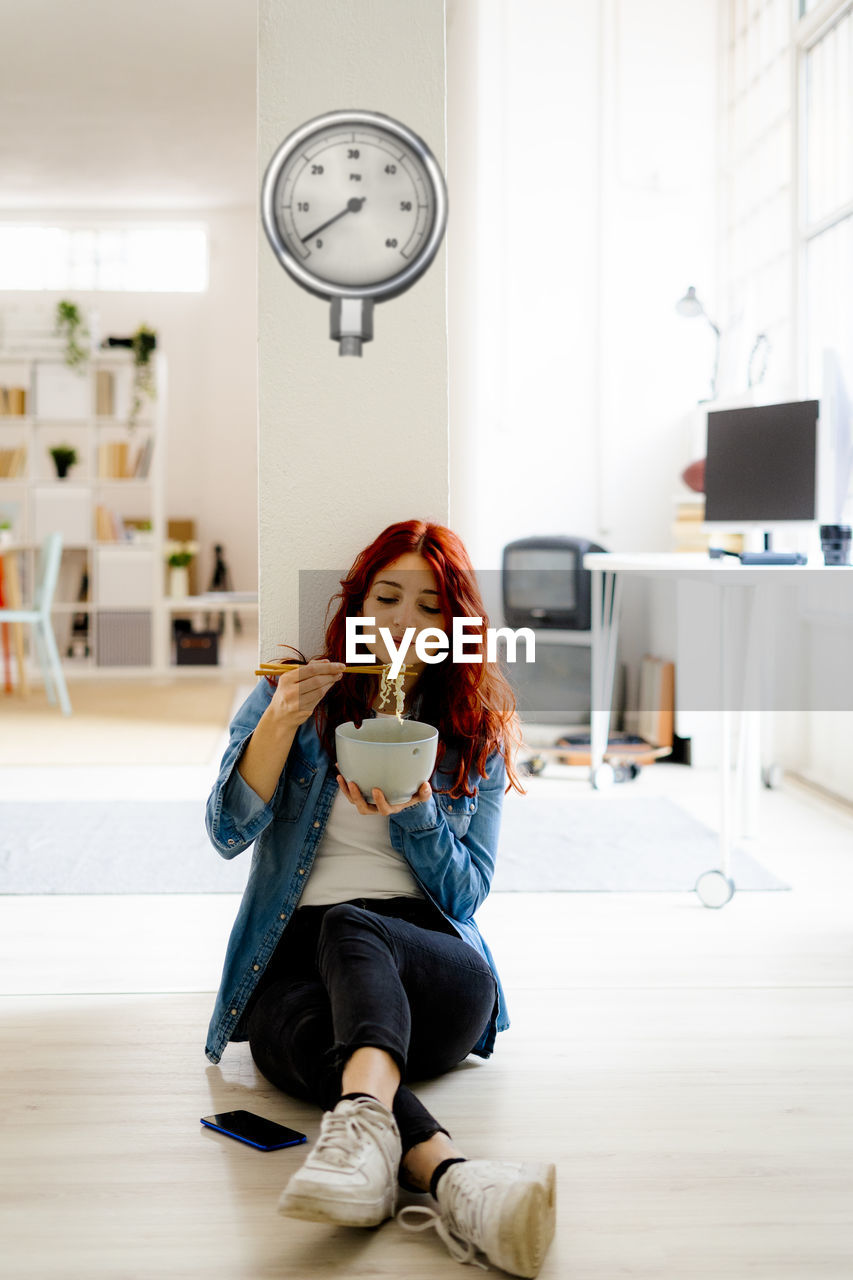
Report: 2.5 psi
